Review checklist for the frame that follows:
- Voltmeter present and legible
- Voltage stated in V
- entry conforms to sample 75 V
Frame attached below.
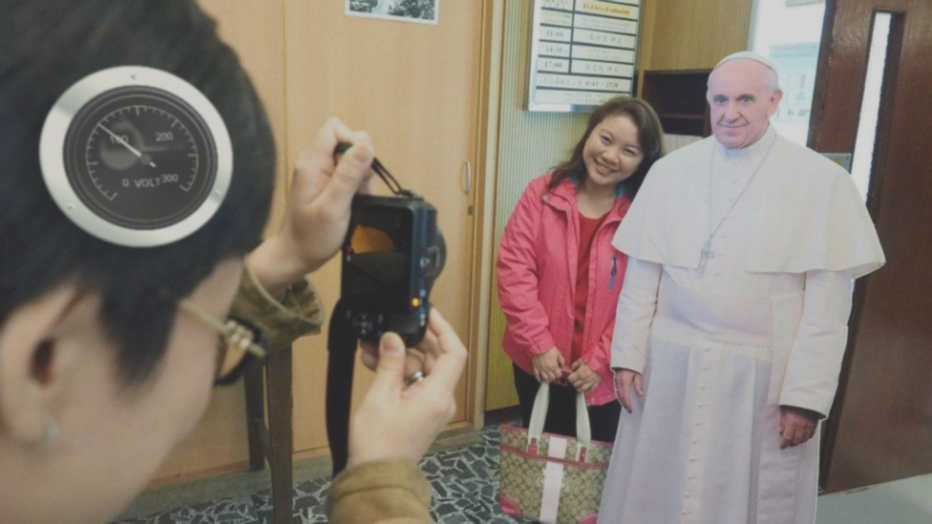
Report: 100 V
